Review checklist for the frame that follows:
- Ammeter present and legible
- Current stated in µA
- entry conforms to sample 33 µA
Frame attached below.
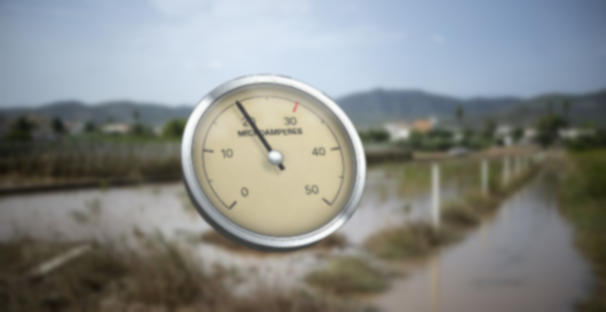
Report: 20 µA
